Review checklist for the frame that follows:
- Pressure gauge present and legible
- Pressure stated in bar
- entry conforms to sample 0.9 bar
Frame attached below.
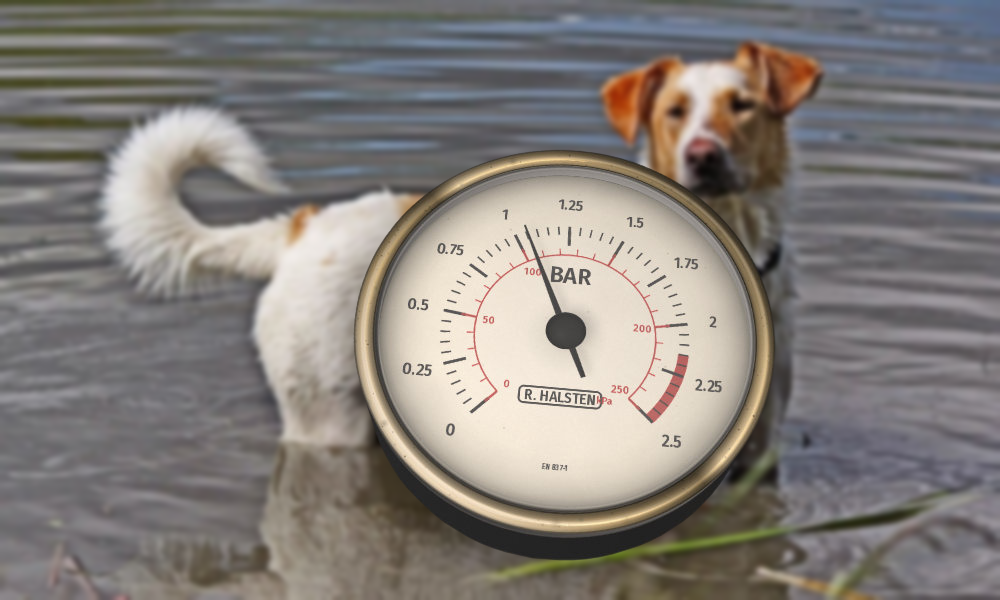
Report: 1.05 bar
